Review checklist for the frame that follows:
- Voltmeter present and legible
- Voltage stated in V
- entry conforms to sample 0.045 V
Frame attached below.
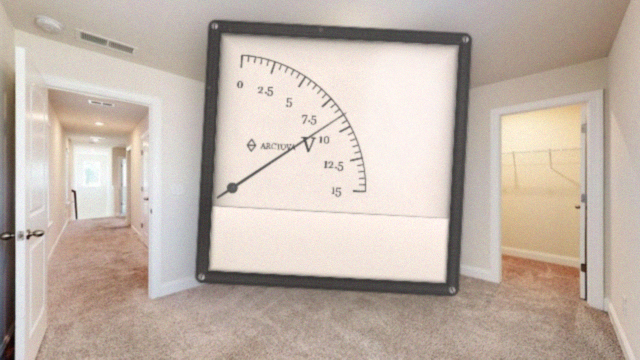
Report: 9 V
